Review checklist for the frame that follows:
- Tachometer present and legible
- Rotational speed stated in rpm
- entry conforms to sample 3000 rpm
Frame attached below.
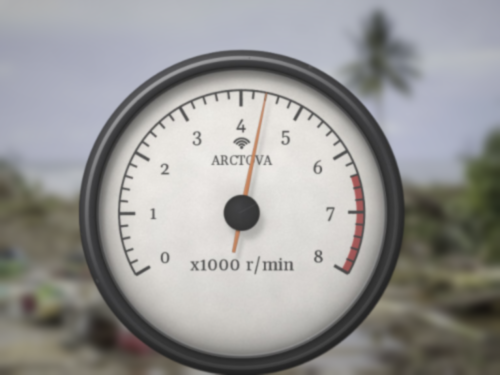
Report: 4400 rpm
